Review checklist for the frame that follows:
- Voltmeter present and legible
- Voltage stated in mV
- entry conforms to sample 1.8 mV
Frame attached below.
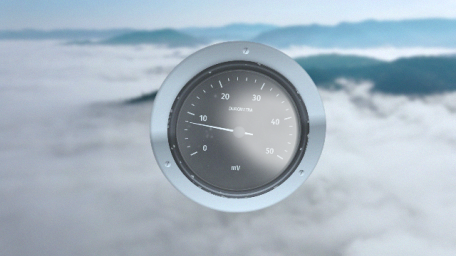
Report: 8 mV
